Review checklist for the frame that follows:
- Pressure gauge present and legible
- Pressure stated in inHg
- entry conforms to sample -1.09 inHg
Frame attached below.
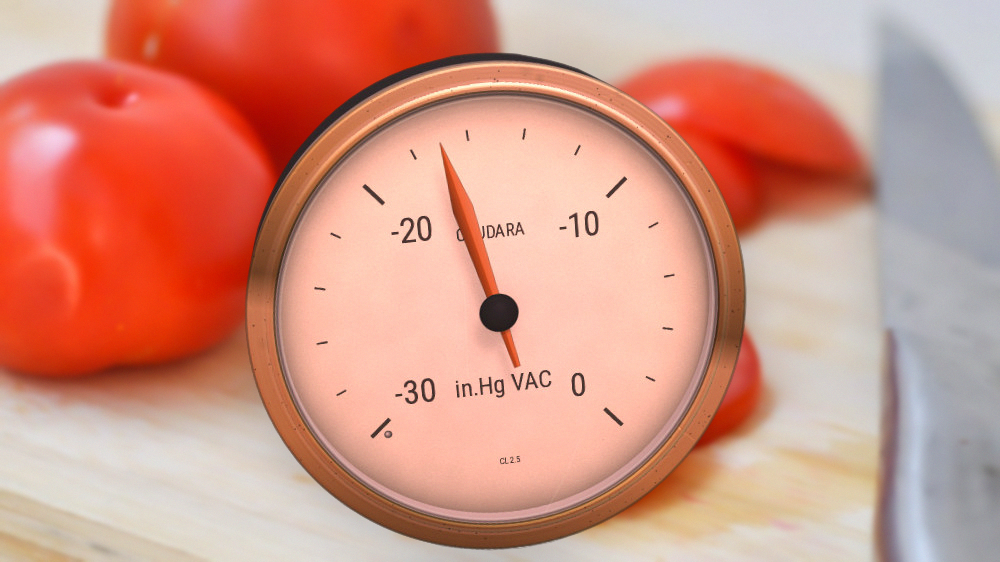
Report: -17 inHg
